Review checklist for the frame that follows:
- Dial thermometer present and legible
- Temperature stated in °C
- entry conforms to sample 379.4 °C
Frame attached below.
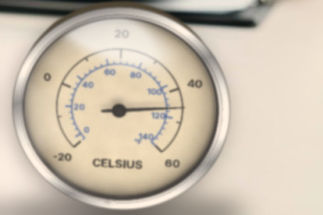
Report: 45 °C
